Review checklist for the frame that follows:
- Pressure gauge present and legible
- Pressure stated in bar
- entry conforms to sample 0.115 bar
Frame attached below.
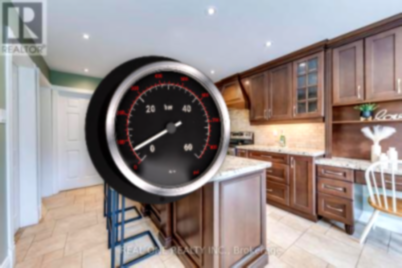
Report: 4 bar
